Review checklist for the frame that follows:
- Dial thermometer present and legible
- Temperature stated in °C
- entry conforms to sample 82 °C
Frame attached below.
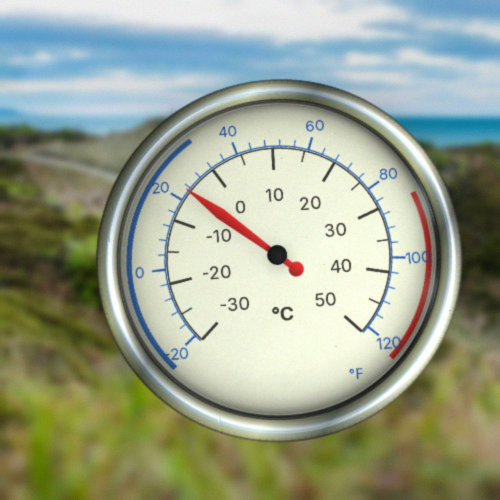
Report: -5 °C
